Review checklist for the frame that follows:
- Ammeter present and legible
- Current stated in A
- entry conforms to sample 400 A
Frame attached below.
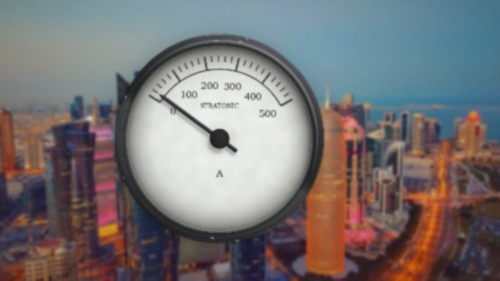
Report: 20 A
